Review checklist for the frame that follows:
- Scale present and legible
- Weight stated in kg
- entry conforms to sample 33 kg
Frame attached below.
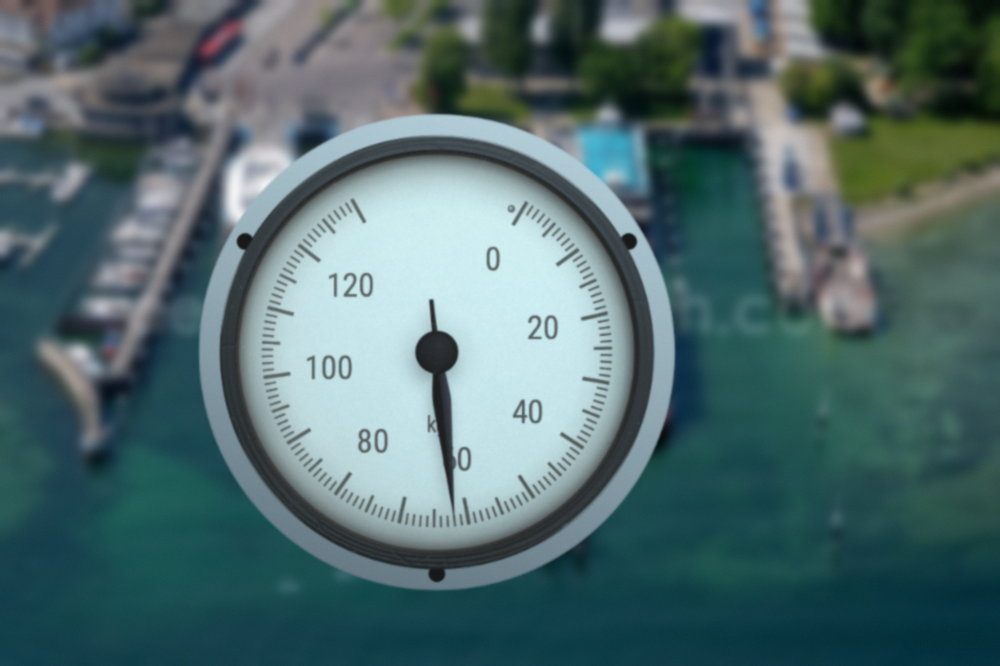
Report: 62 kg
